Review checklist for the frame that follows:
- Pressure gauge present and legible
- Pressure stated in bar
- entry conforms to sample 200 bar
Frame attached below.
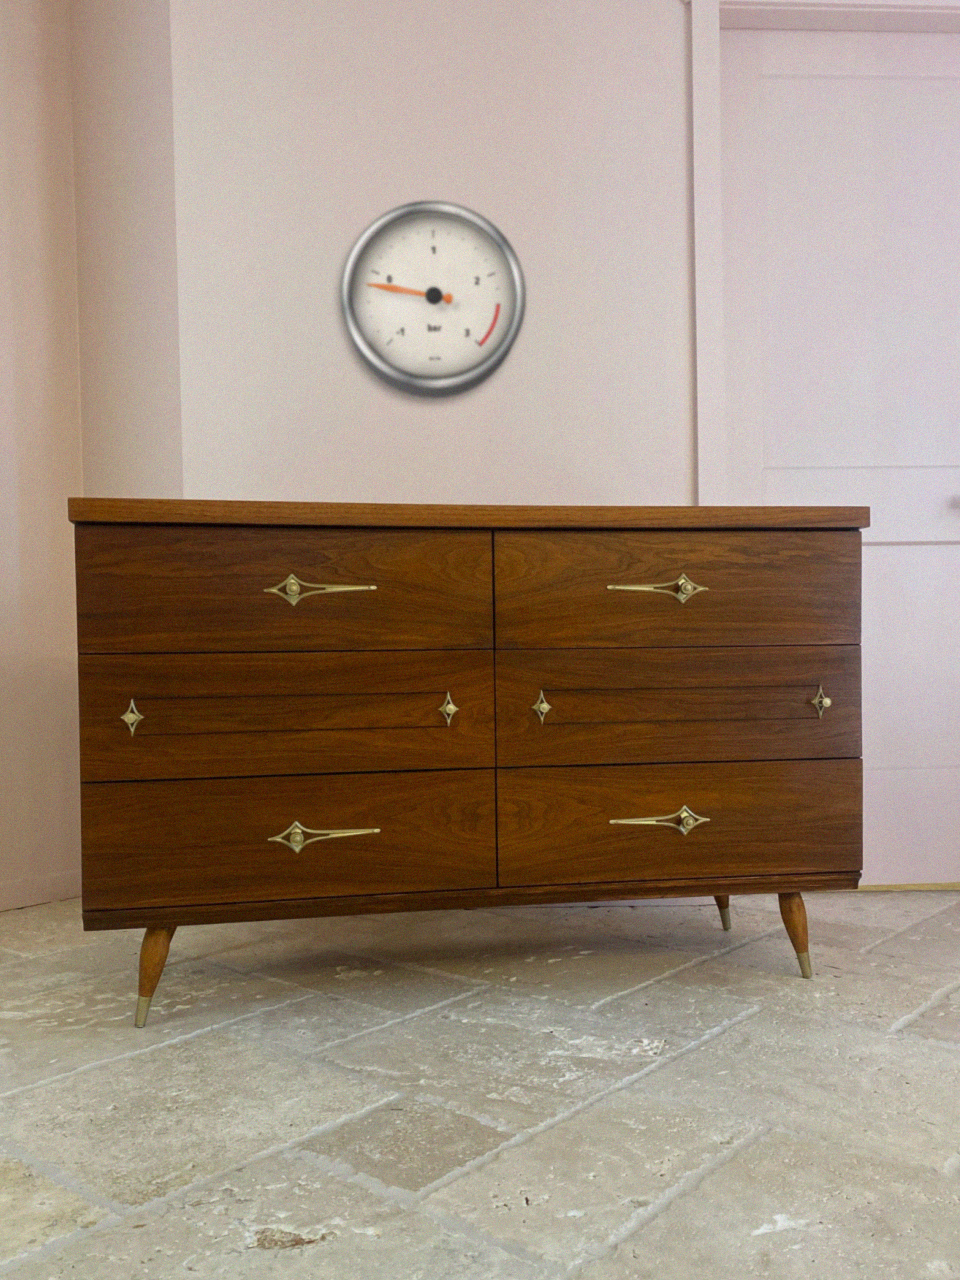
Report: -0.2 bar
